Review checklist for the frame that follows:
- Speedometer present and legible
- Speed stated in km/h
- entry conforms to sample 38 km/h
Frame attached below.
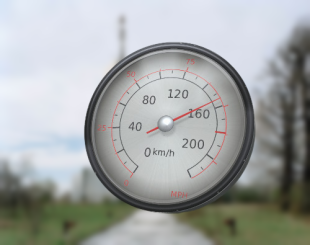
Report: 155 km/h
